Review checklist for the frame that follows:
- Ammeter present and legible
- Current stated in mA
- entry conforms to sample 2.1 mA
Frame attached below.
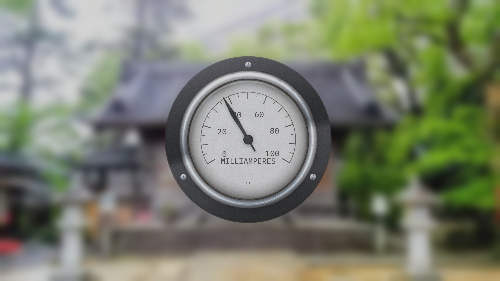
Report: 37.5 mA
